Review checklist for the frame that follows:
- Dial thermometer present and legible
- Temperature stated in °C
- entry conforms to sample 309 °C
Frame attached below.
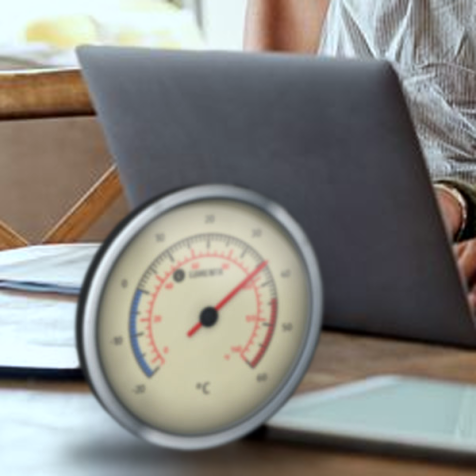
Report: 35 °C
